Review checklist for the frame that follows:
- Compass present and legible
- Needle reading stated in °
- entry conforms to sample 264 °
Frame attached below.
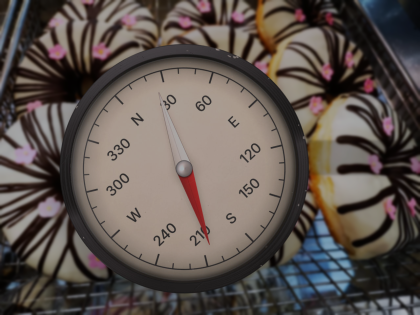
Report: 205 °
